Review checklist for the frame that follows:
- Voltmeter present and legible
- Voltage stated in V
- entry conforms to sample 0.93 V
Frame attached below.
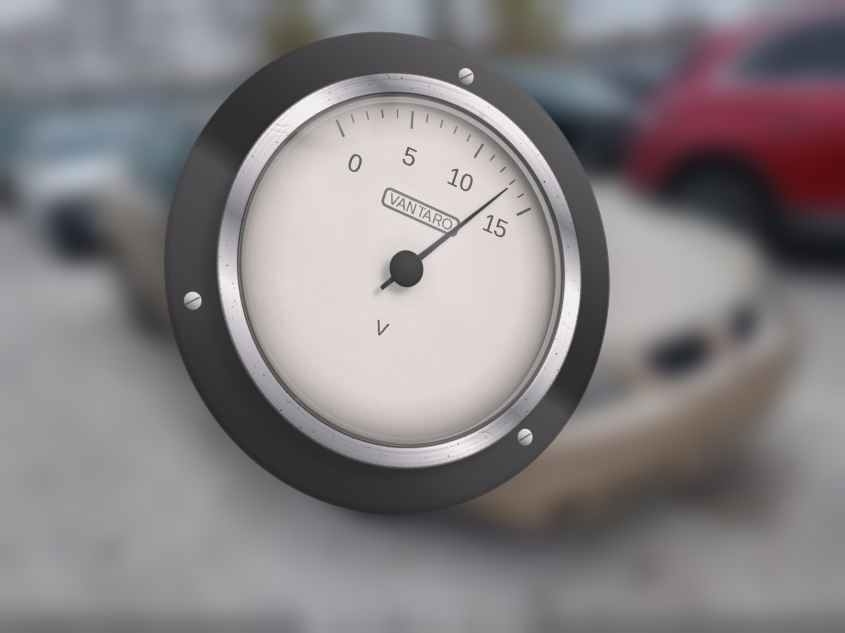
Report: 13 V
